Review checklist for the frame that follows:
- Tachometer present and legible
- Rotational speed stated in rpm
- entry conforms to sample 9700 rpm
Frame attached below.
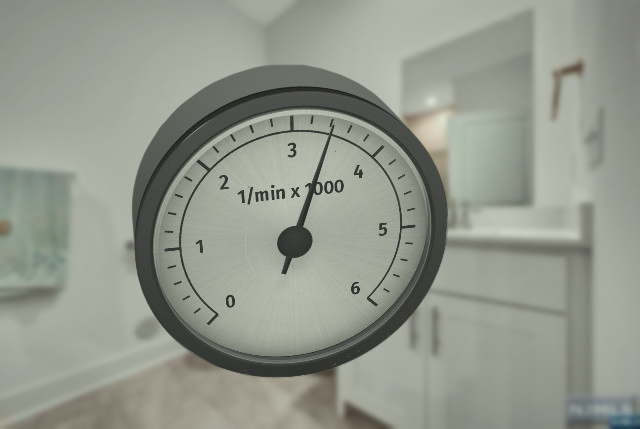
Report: 3400 rpm
